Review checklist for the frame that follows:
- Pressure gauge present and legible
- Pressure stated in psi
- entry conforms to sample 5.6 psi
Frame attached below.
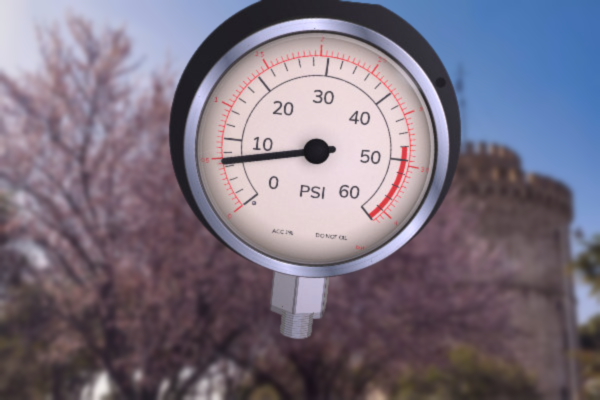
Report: 7 psi
